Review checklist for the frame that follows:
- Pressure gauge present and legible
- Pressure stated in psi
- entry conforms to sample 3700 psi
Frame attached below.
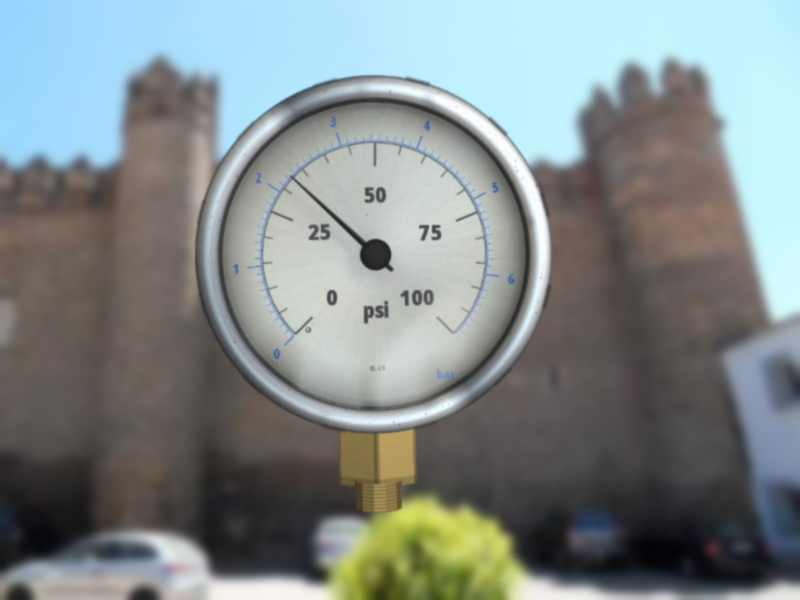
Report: 32.5 psi
